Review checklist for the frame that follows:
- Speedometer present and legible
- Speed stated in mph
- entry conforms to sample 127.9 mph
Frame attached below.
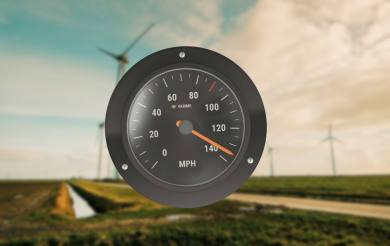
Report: 135 mph
